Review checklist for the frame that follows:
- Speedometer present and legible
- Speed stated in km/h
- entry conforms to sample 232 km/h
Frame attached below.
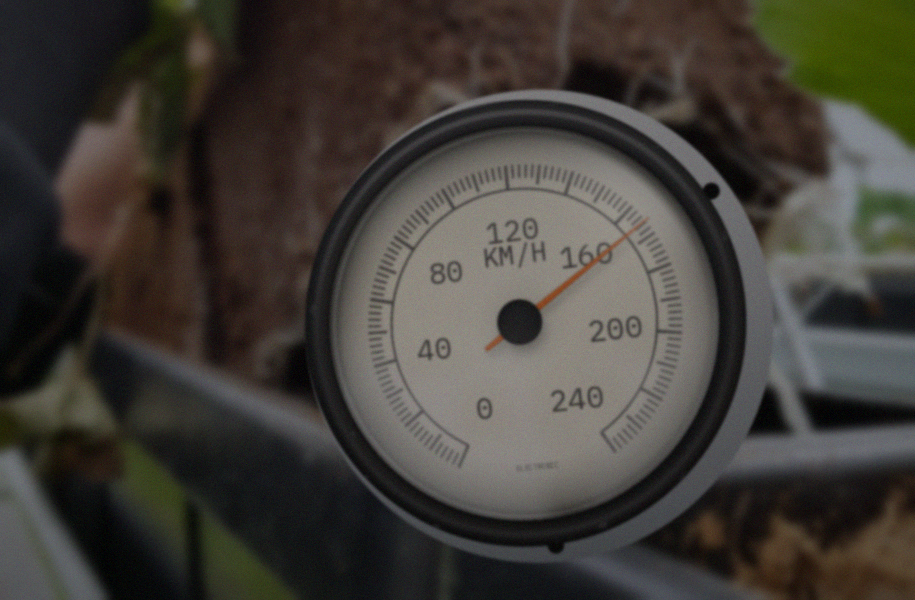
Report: 166 km/h
